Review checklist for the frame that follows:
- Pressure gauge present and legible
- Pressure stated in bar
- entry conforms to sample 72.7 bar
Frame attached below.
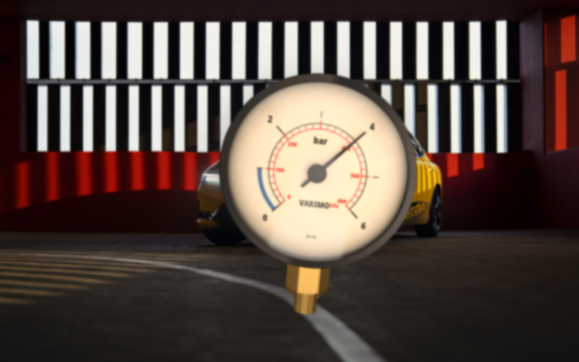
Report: 4 bar
